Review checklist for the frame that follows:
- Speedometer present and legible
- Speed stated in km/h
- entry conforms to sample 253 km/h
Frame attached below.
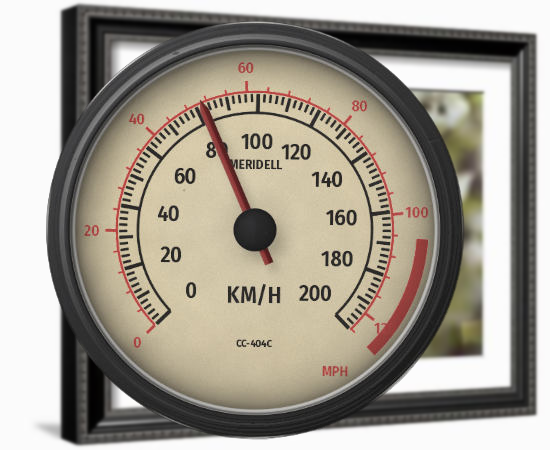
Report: 82 km/h
